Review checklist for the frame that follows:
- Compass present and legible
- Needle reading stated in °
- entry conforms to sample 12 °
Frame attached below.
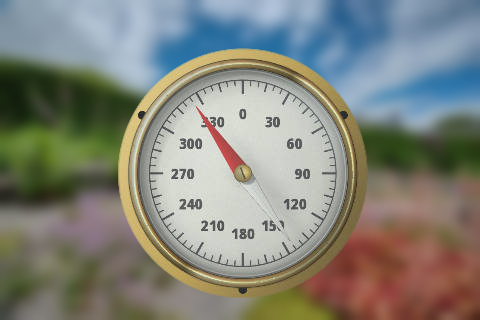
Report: 325 °
